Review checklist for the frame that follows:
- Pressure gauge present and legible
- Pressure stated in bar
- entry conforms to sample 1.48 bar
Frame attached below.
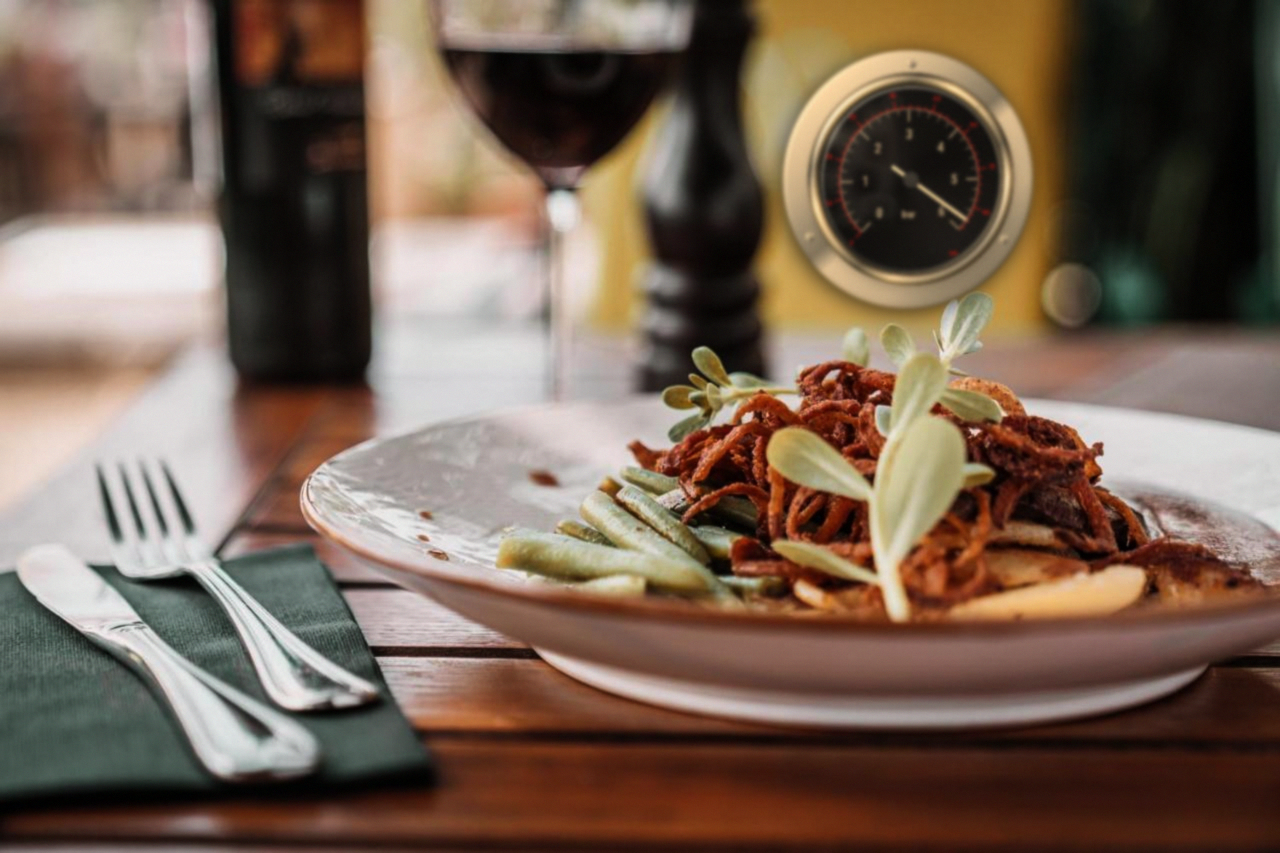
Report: 5.8 bar
